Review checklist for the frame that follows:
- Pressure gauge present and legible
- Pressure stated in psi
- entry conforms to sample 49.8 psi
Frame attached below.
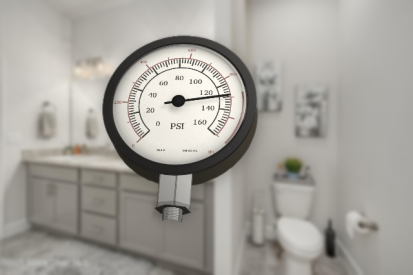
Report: 130 psi
